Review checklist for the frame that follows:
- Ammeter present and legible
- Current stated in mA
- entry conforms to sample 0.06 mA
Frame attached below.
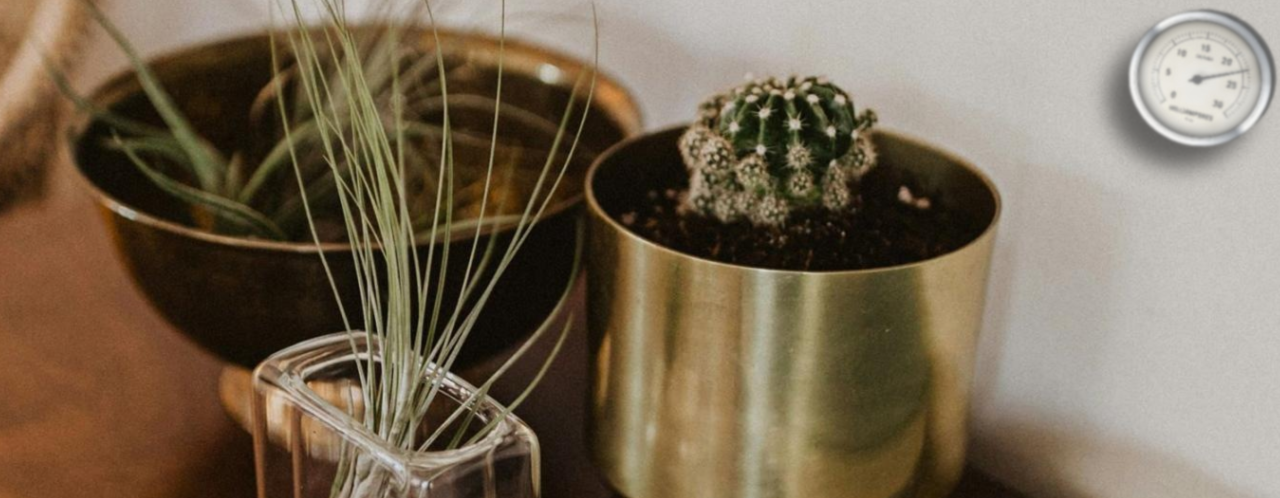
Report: 22.5 mA
